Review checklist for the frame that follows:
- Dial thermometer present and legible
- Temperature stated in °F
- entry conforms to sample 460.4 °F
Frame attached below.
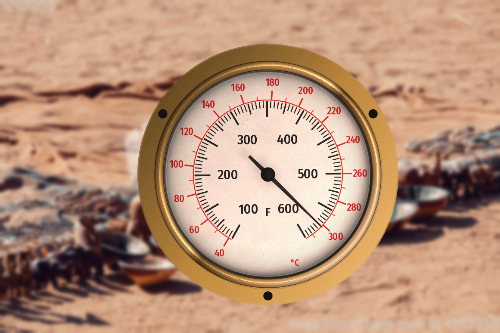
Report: 575 °F
